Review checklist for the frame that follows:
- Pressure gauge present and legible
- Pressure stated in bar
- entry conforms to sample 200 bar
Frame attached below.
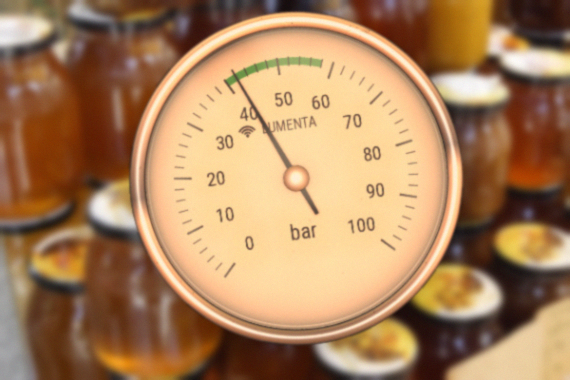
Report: 42 bar
